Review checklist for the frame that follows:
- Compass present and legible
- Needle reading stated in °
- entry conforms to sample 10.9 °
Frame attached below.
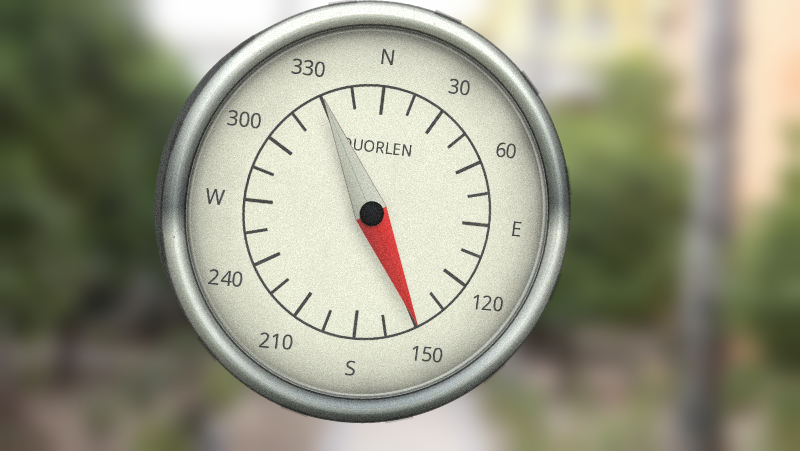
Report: 150 °
